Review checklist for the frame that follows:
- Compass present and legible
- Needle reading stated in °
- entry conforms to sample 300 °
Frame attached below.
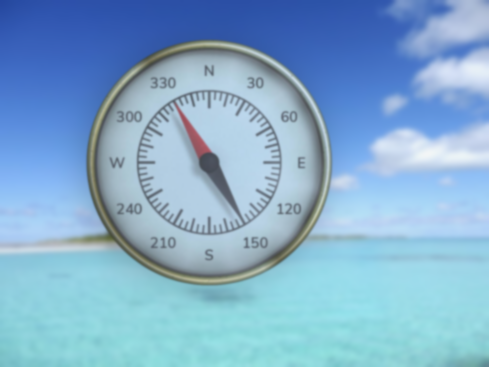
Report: 330 °
